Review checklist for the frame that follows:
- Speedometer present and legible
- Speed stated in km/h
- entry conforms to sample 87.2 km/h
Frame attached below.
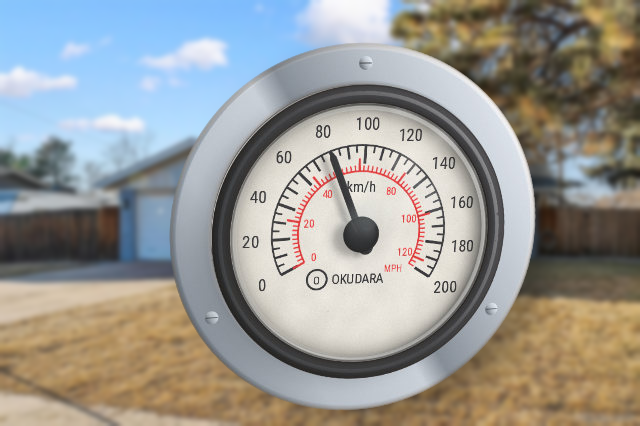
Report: 80 km/h
